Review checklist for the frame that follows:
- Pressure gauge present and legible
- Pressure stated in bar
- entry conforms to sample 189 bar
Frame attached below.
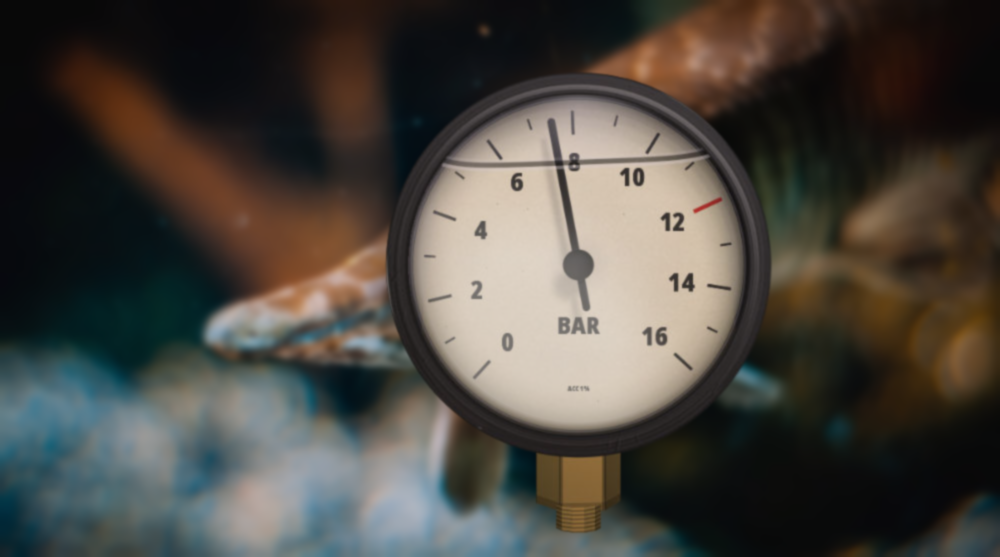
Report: 7.5 bar
